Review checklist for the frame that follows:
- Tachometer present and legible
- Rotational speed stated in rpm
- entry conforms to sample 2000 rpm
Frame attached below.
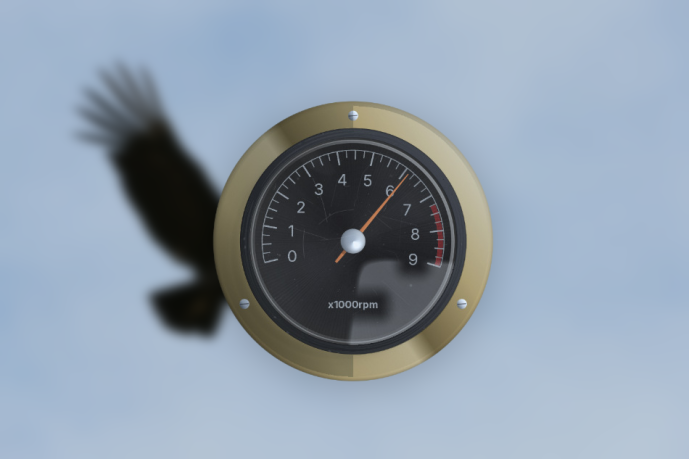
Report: 6125 rpm
